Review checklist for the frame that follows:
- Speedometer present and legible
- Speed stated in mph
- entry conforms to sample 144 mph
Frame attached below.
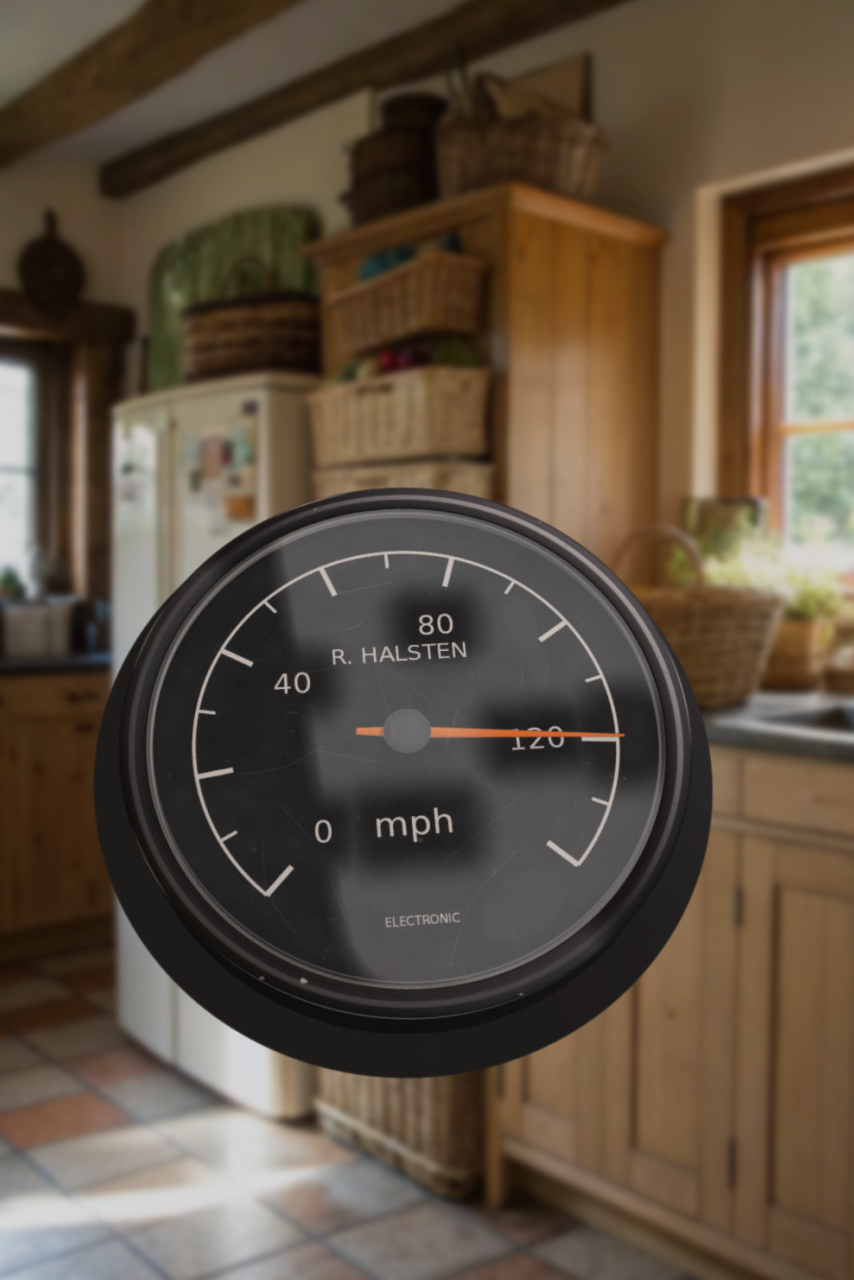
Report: 120 mph
